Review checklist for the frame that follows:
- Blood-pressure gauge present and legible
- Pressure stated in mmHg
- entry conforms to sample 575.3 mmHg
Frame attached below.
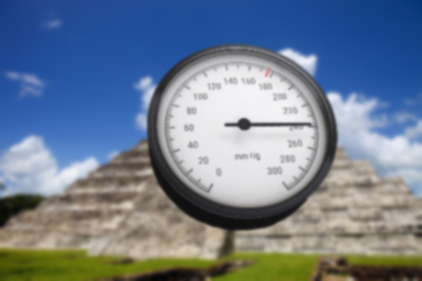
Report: 240 mmHg
